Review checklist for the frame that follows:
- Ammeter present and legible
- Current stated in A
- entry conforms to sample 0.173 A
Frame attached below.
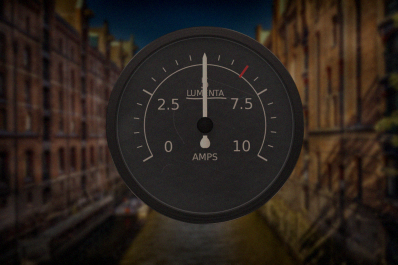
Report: 5 A
